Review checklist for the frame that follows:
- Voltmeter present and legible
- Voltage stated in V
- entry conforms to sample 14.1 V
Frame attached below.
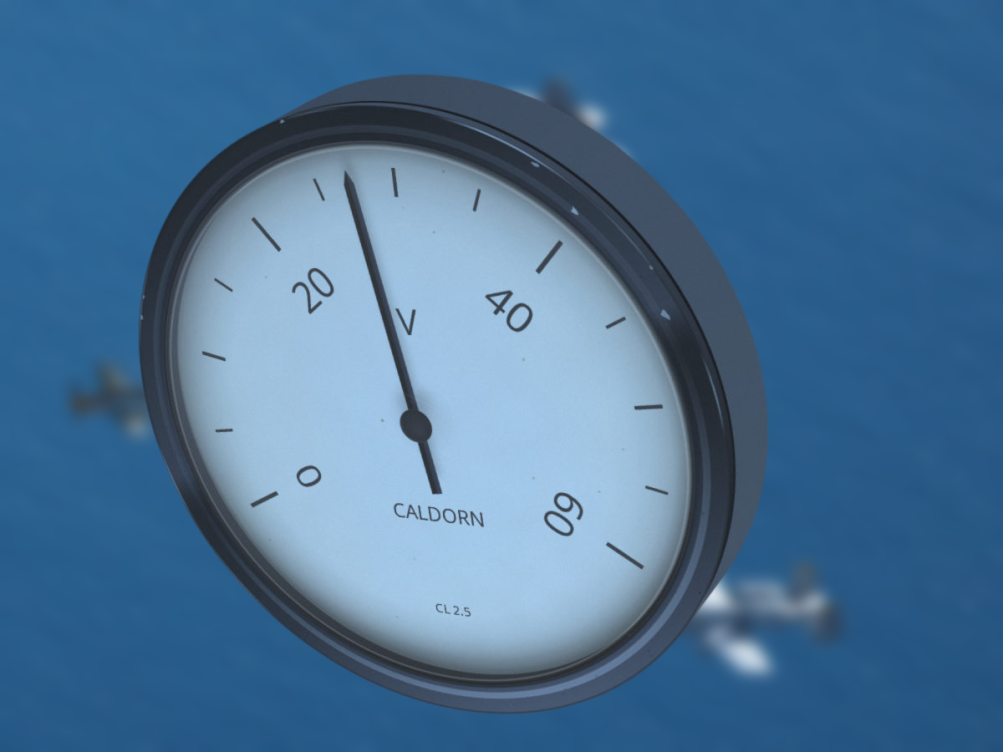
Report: 27.5 V
